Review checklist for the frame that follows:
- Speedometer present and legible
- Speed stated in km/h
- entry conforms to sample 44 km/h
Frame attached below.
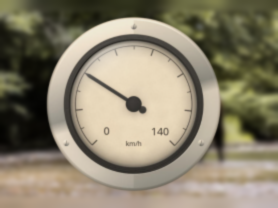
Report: 40 km/h
